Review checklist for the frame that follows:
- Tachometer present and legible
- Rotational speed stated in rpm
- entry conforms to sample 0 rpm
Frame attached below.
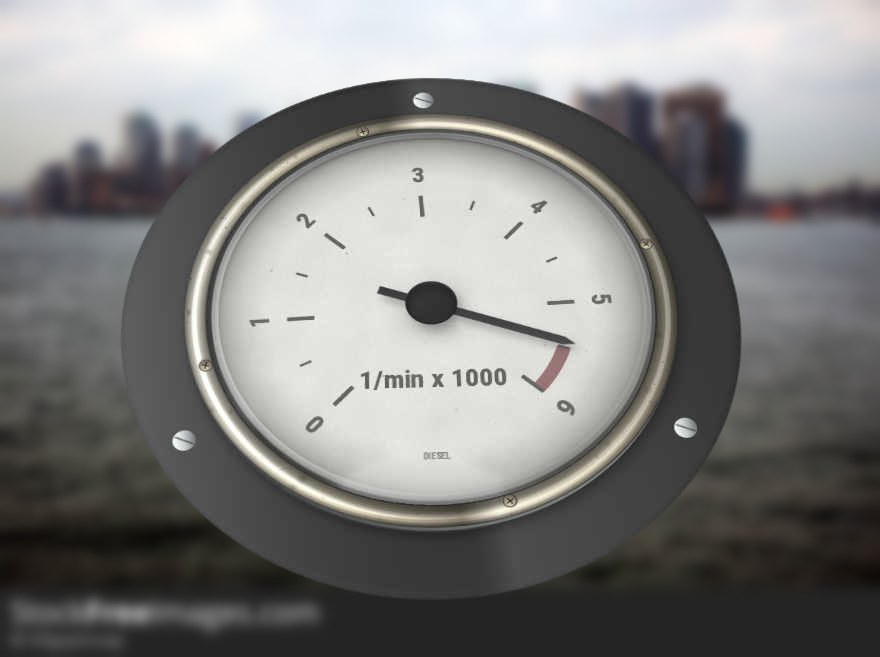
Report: 5500 rpm
